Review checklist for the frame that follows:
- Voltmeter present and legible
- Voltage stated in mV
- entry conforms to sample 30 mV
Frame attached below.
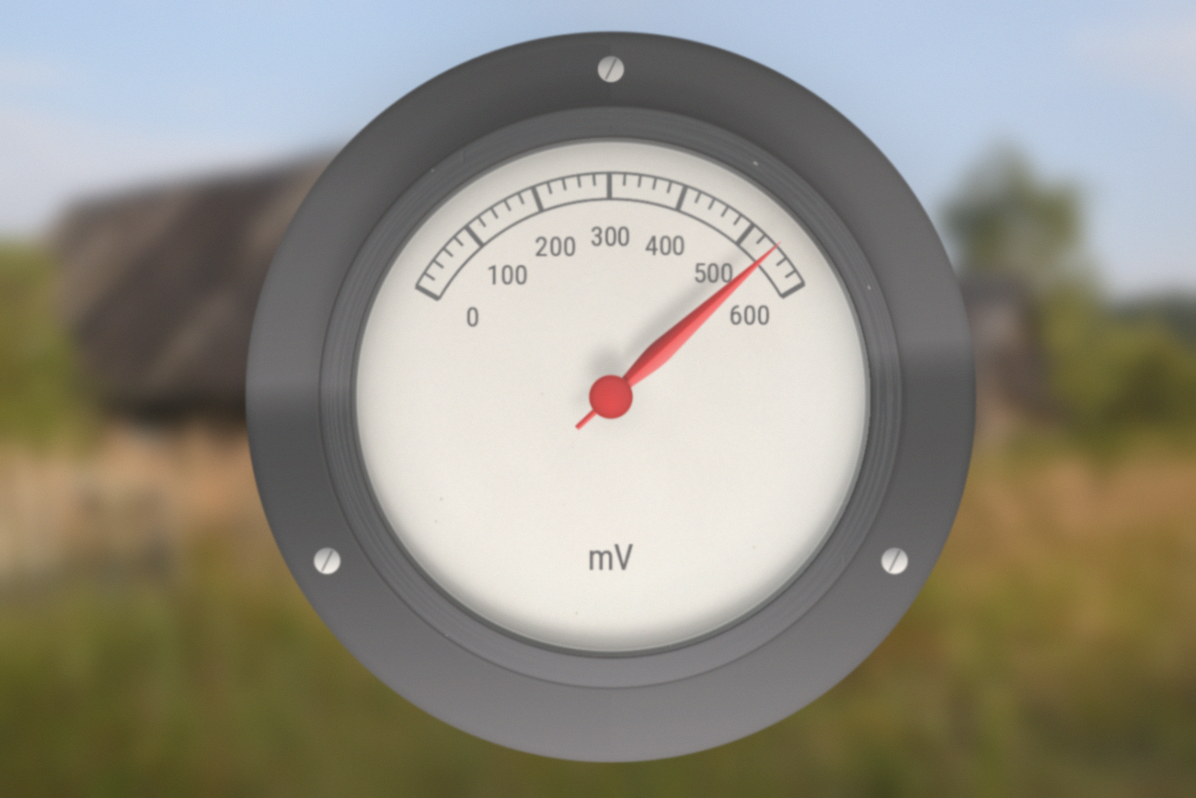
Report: 540 mV
